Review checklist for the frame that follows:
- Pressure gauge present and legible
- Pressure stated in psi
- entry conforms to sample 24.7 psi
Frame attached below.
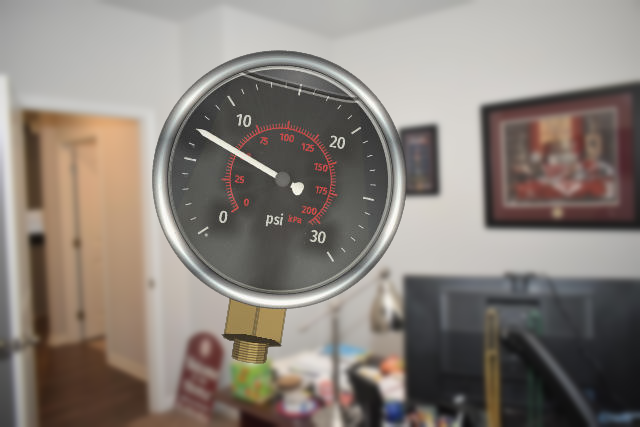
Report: 7 psi
